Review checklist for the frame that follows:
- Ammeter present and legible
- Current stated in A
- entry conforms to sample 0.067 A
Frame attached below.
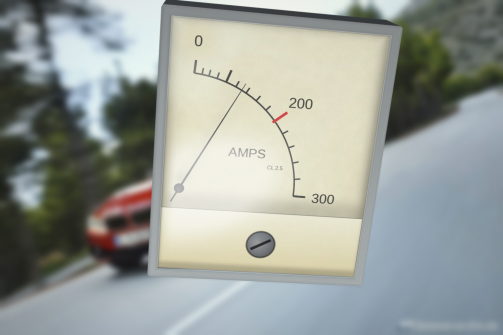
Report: 130 A
